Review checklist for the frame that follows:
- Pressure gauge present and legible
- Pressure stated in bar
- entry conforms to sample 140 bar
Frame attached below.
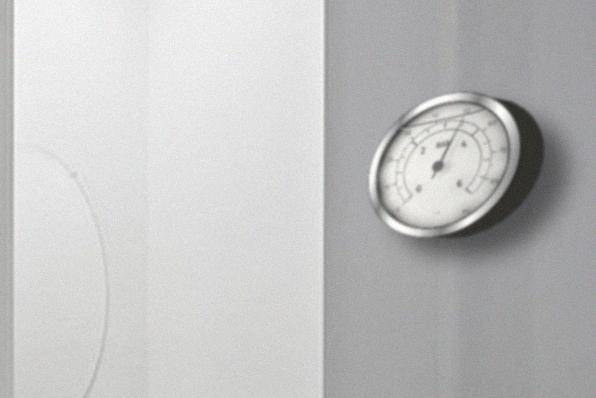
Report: 3.5 bar
